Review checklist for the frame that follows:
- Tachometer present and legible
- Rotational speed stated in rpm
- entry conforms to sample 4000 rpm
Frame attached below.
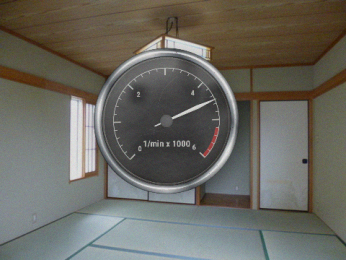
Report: 4500 rpm
